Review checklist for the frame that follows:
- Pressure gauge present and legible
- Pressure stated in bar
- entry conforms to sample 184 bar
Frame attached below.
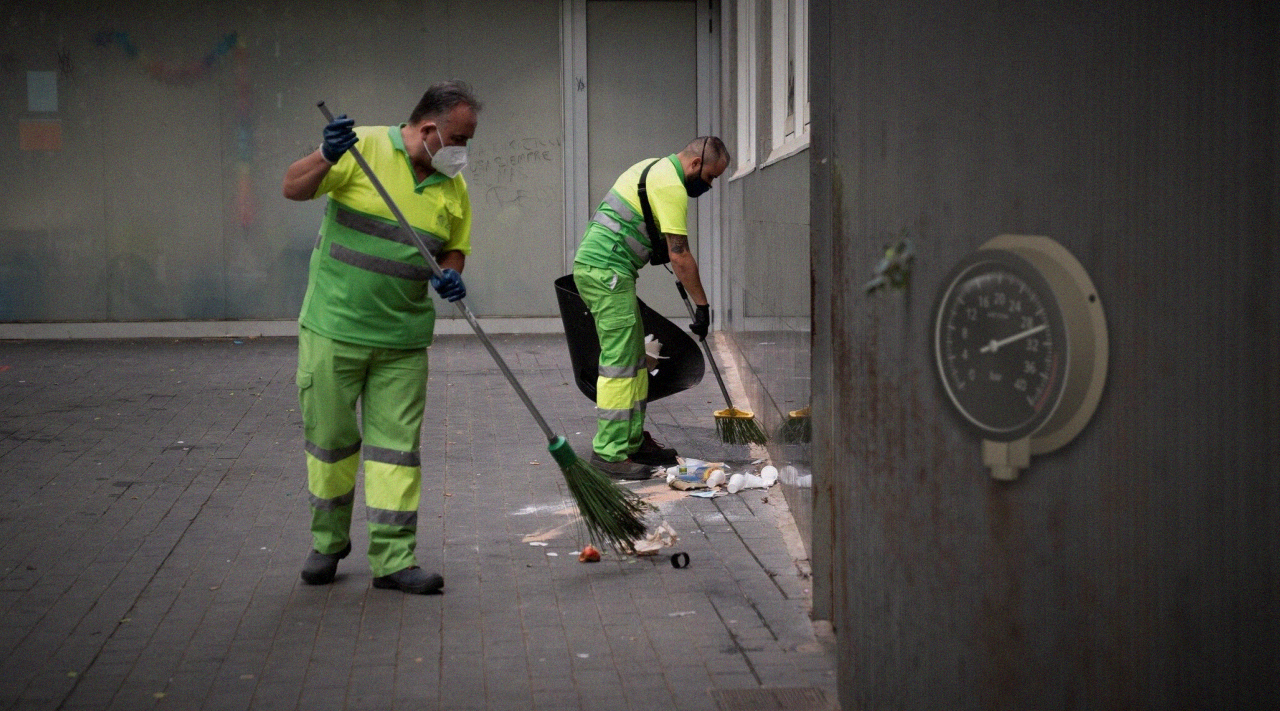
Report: 30 bar
